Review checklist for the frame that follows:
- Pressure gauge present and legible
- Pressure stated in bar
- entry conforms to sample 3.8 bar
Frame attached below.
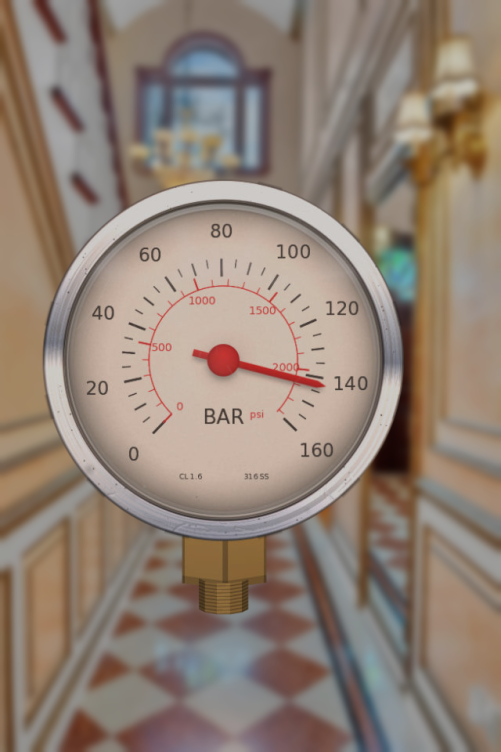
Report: 142.5 bar
